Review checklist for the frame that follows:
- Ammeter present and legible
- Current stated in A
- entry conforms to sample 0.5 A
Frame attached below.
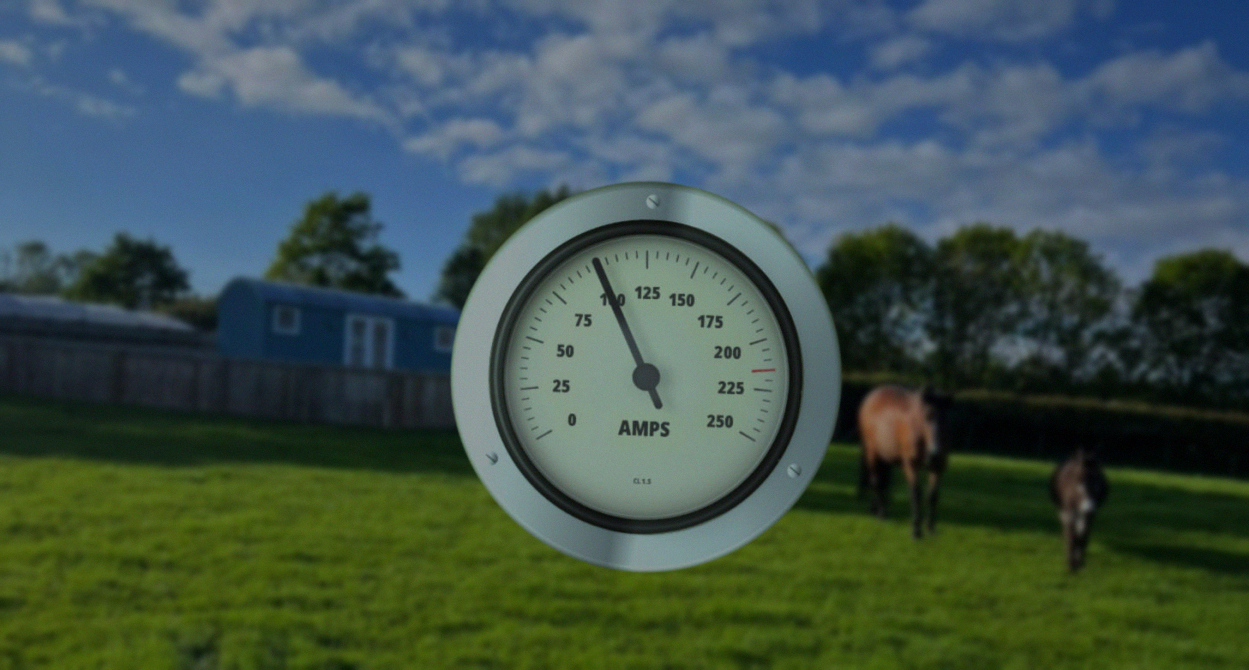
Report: 100 A
